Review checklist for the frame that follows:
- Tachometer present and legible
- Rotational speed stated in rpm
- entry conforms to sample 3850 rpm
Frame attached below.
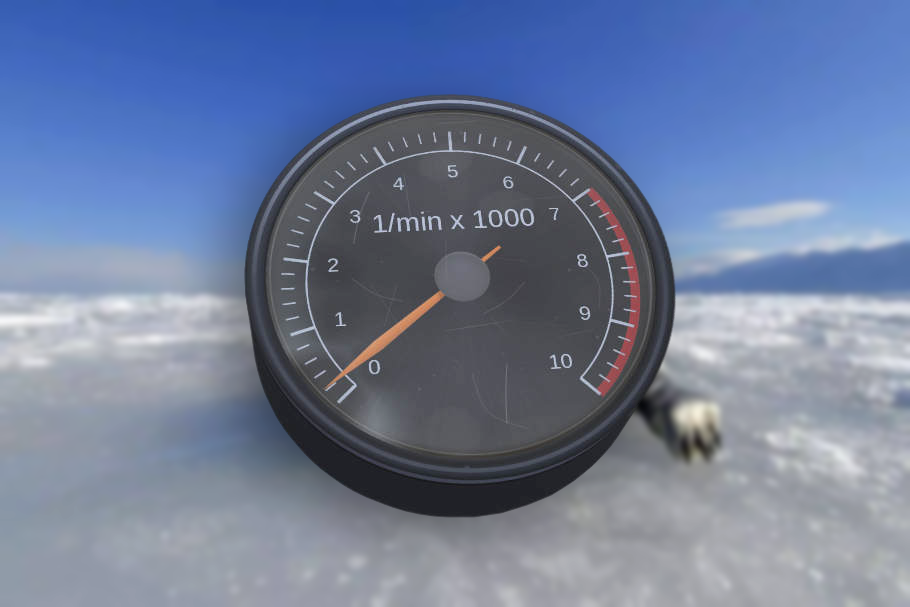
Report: 200 rpm
